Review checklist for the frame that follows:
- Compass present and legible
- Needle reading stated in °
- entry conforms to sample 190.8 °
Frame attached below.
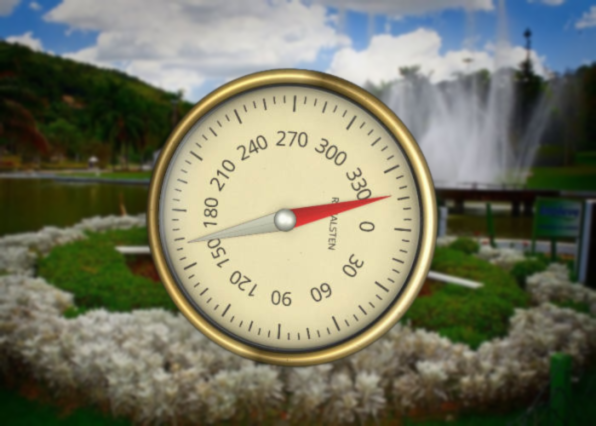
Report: 342.5 °
